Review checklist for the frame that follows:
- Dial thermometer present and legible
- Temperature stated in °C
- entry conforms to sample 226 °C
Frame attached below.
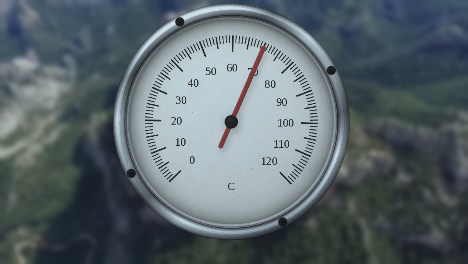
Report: 70 °C
